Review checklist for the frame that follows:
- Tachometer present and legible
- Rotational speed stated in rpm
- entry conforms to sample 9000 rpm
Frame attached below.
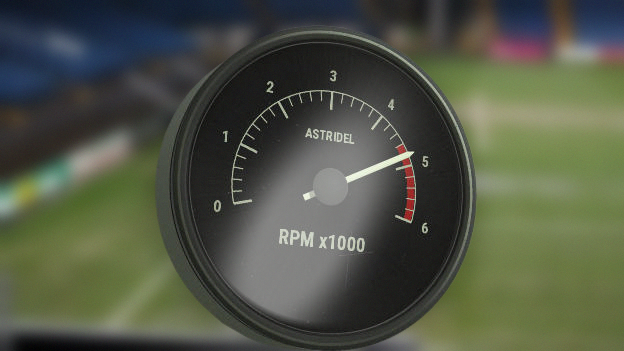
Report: 4800 rpm
